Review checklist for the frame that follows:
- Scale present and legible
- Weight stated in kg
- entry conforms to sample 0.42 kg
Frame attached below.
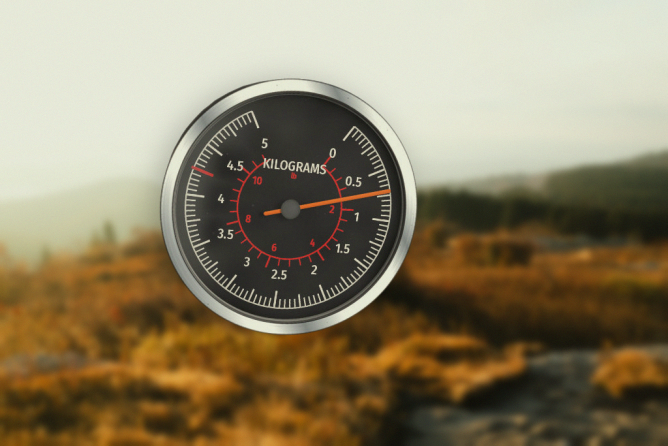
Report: 0.7 kg
